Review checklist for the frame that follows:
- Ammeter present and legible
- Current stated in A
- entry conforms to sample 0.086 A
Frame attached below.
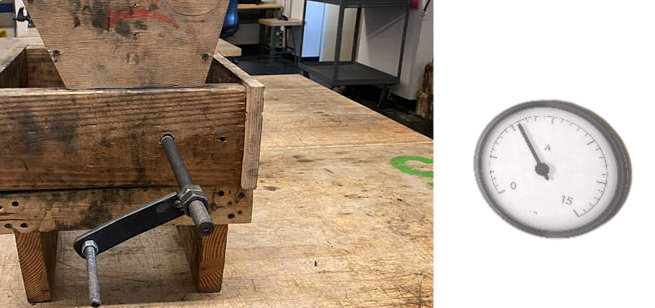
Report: 5.5 A
